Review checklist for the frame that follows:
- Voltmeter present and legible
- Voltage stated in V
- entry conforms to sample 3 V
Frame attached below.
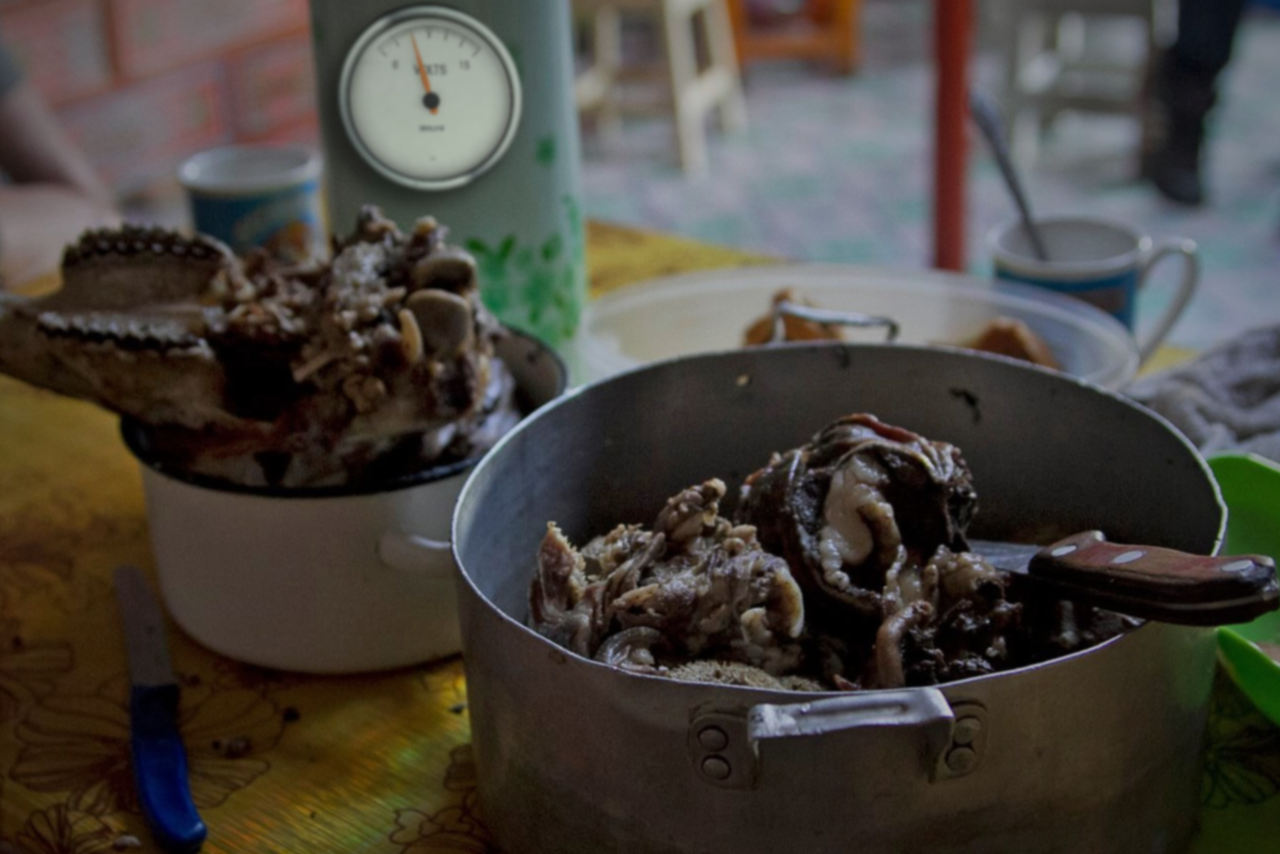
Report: 5 V
